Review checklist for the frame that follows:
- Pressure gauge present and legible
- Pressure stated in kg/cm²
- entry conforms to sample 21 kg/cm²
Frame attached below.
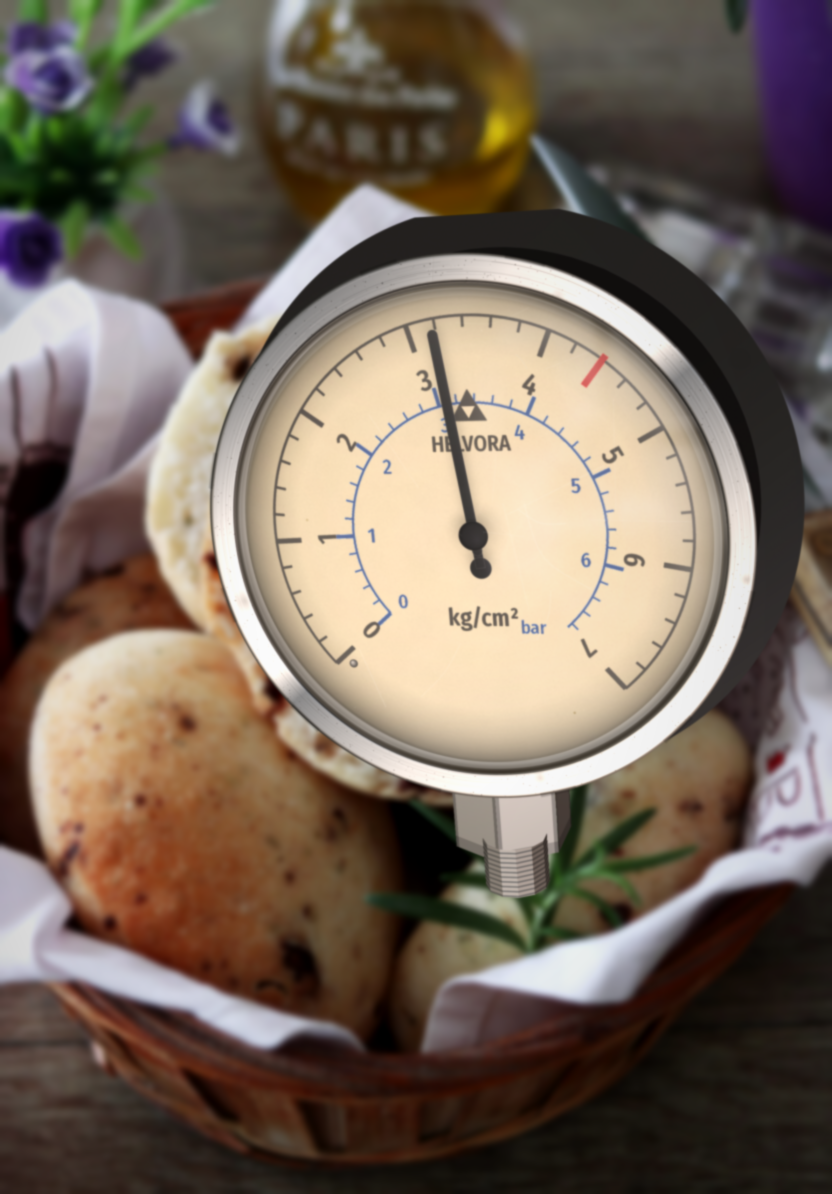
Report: 3.2 kg/cm²
